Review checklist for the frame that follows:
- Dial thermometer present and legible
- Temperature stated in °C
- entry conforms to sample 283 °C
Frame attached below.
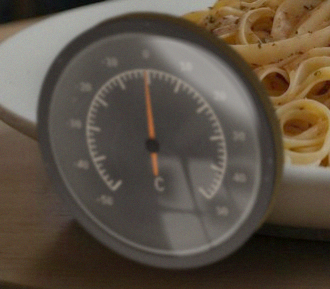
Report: 0 °C
